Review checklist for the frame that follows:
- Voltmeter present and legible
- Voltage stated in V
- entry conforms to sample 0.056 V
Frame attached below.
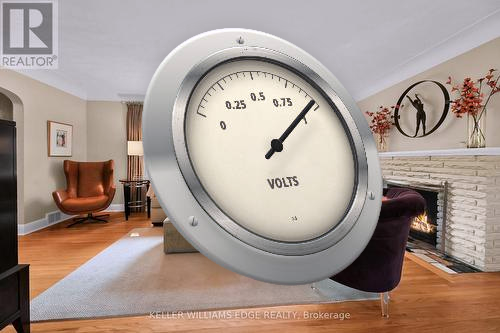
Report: 0.95 V
